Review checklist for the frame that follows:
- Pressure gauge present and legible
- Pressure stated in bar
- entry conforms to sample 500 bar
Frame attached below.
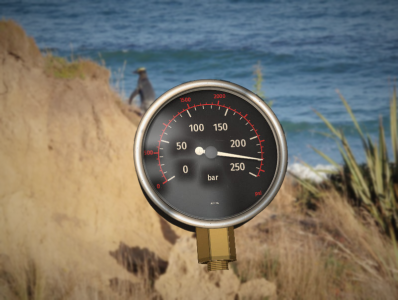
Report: 230 bar
